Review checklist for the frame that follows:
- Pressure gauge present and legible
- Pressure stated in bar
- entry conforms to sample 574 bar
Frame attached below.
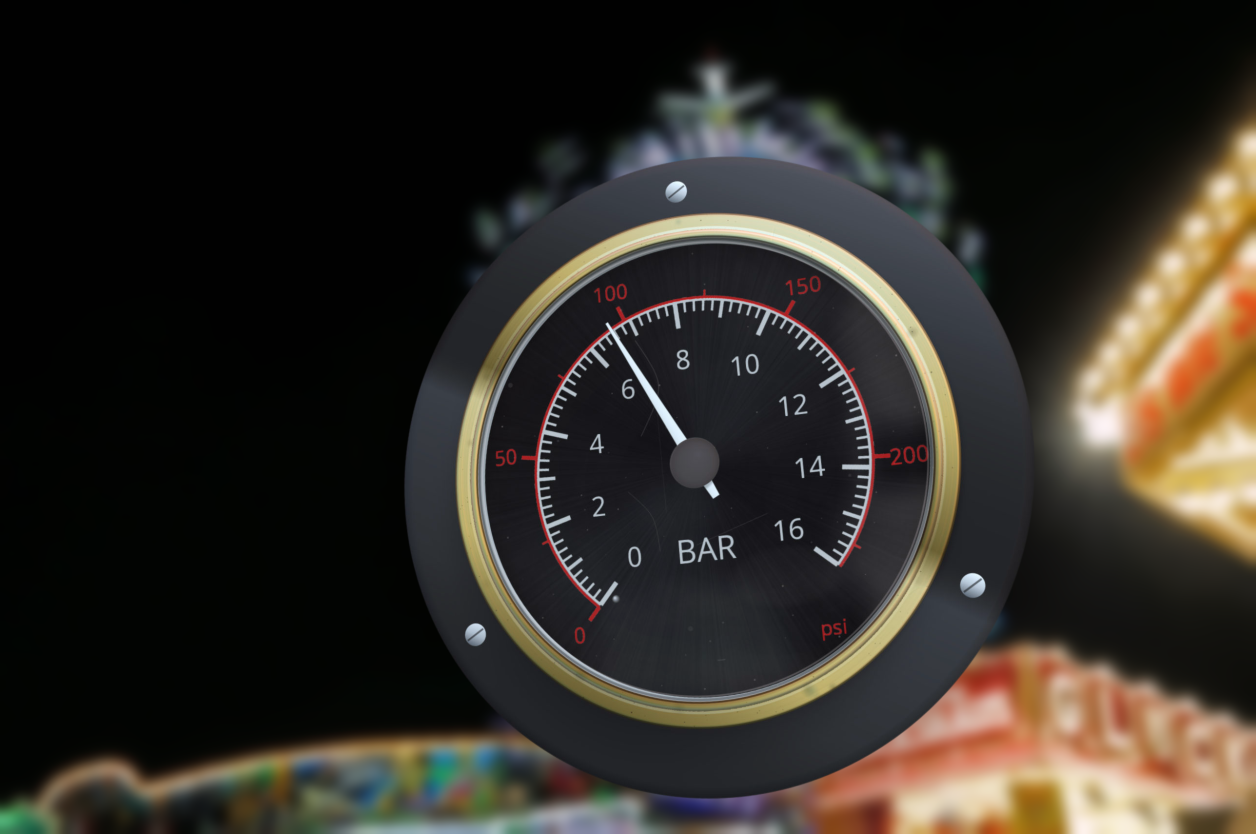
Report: 6.6 bar
